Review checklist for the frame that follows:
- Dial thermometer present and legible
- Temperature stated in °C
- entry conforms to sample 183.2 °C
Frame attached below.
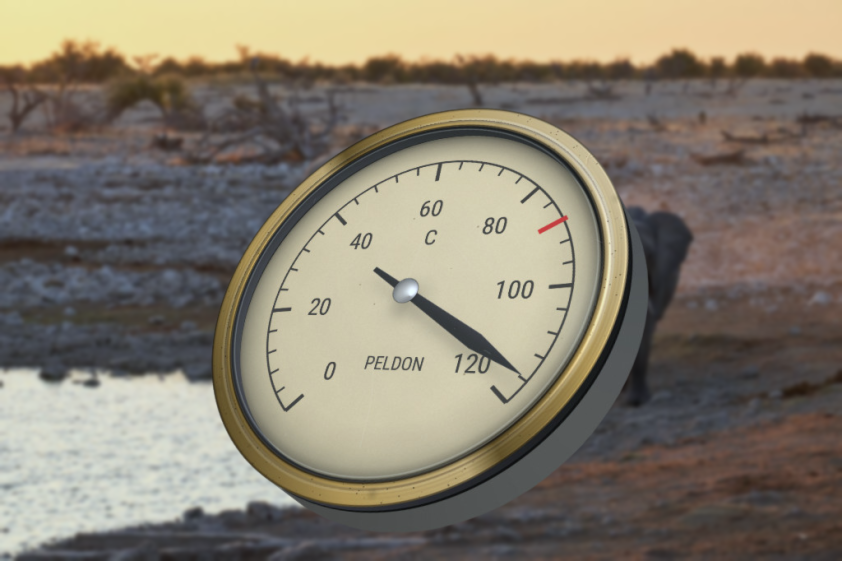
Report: 116 °C
